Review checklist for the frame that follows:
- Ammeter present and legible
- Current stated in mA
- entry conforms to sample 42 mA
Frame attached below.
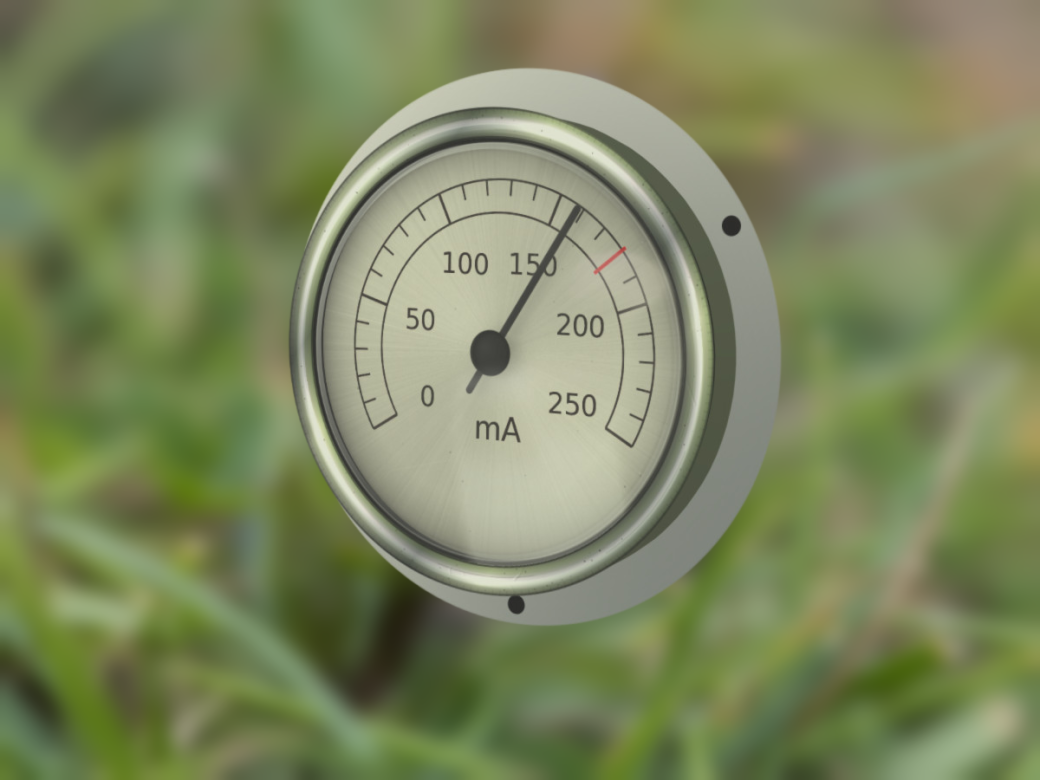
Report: 160 mA
